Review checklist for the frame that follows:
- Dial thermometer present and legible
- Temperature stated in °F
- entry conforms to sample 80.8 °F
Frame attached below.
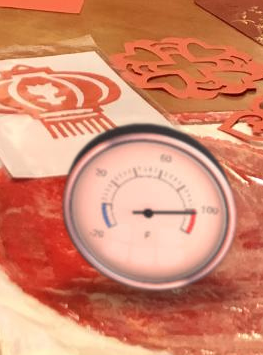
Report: 100 °F
